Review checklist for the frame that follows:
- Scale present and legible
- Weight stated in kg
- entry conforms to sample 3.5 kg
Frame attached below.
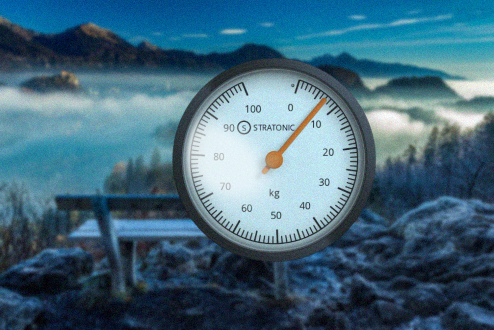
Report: 7 kg
